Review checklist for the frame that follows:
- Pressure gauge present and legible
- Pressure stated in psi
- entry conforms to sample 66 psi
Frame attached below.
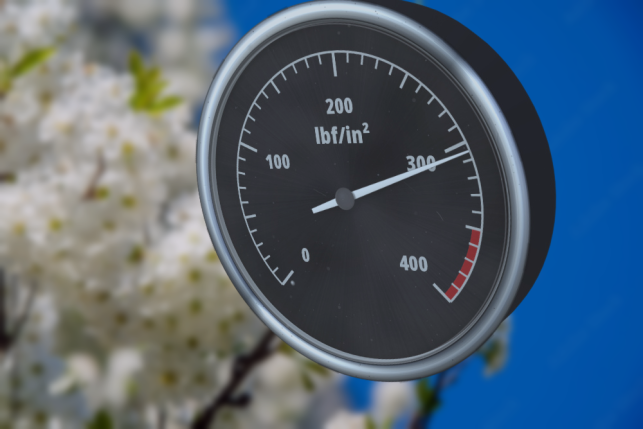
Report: 305 psi
